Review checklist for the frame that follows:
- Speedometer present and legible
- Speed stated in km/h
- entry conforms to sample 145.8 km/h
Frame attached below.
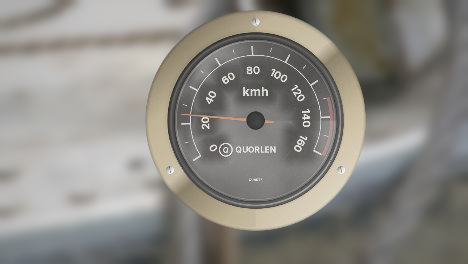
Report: 25 km/h
